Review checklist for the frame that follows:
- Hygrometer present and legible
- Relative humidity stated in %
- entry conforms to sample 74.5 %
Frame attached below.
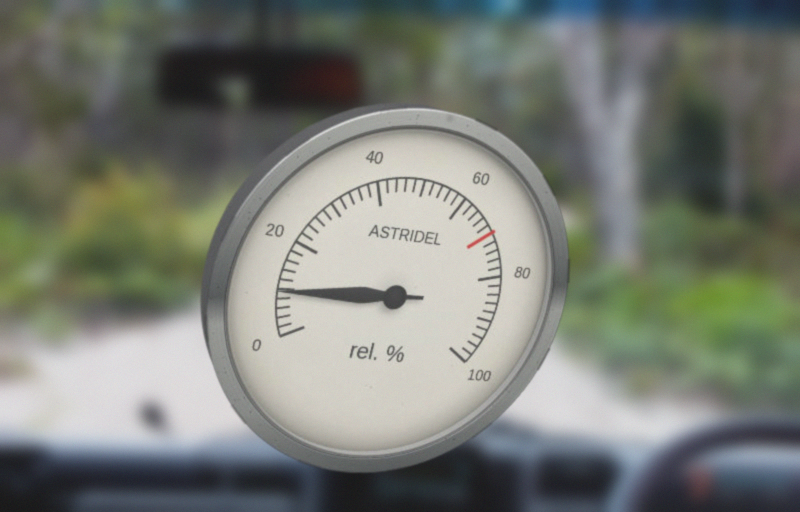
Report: 10 %
